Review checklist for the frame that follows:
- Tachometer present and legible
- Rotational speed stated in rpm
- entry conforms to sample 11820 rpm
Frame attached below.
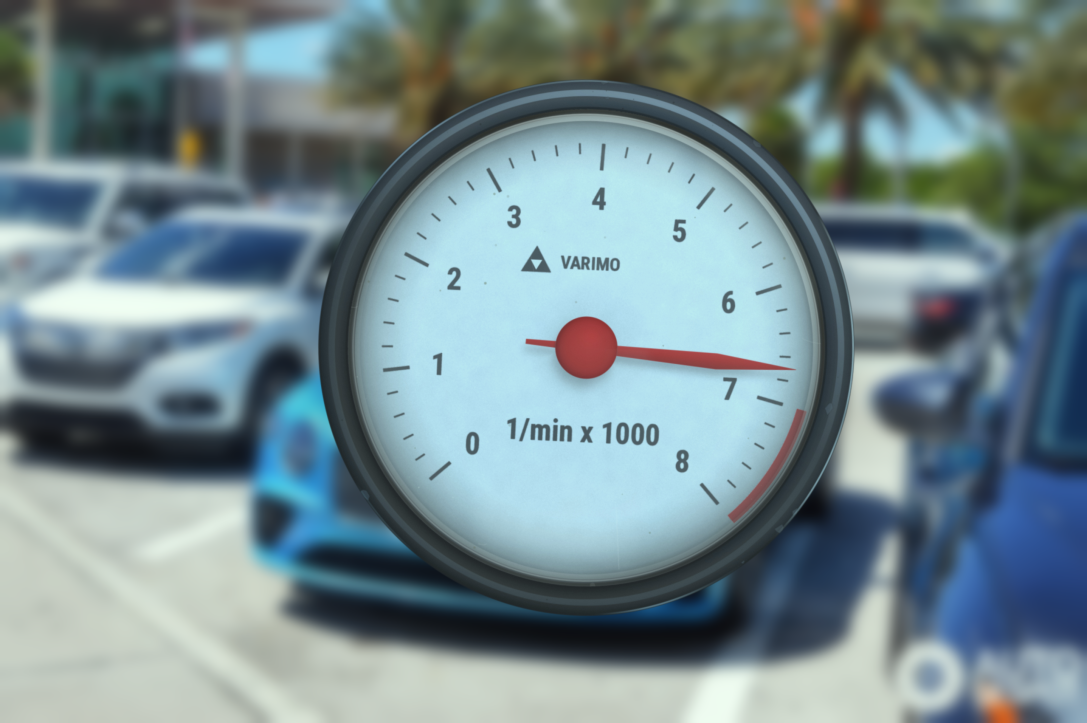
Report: 6700 rpm
